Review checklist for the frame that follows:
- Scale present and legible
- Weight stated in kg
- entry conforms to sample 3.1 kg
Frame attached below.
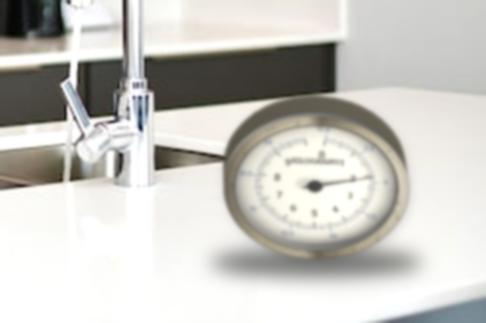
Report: 2 kg
